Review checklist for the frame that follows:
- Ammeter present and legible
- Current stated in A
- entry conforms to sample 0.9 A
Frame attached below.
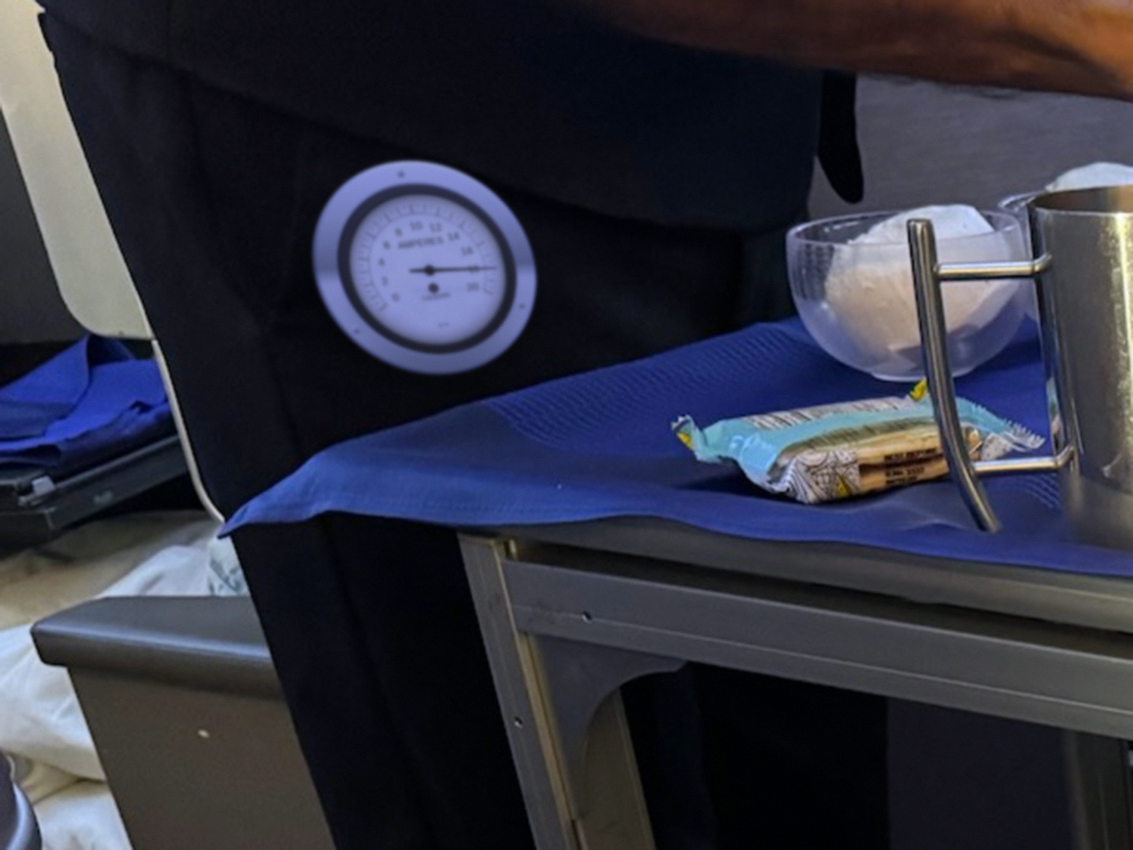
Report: 18 A
